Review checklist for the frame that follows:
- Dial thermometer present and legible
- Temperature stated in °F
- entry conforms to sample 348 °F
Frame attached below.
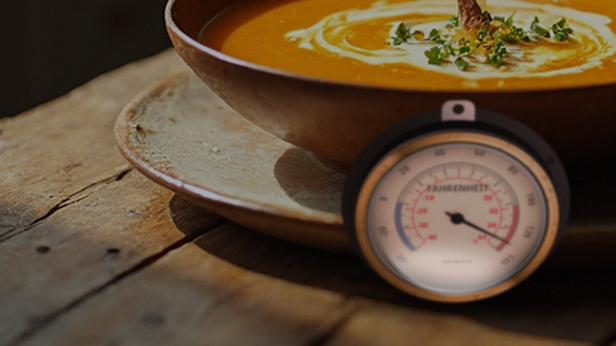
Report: 130 °F
